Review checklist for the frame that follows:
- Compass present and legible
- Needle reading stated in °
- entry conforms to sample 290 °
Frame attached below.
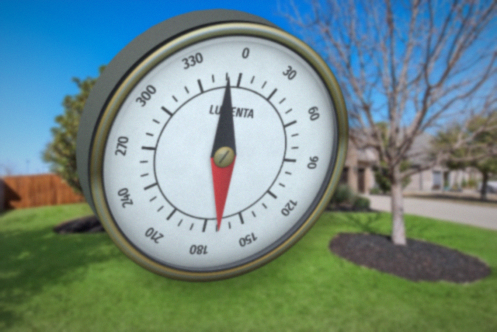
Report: 170 °
